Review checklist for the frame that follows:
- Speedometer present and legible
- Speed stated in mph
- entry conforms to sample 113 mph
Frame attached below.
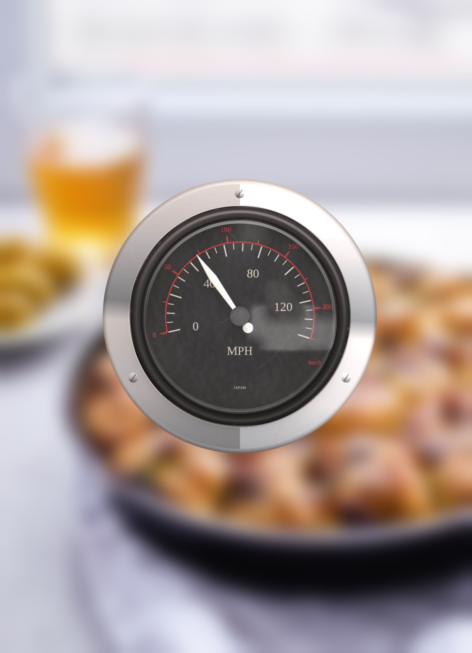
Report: 45 mph
